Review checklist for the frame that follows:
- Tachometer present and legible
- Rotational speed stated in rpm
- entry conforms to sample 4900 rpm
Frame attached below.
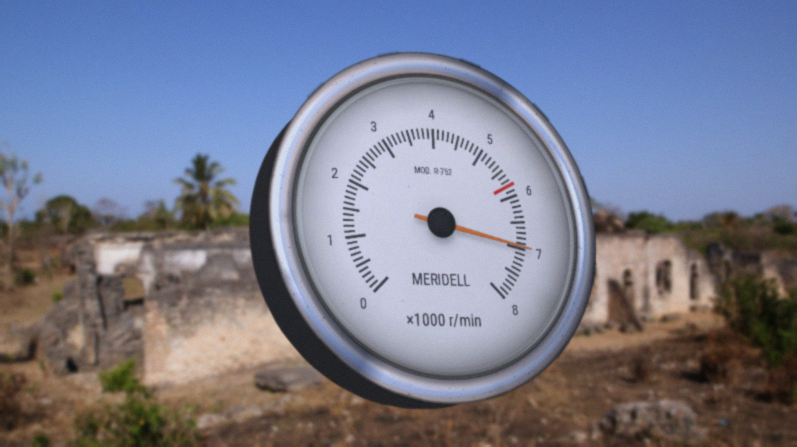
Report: 7000 rpm
